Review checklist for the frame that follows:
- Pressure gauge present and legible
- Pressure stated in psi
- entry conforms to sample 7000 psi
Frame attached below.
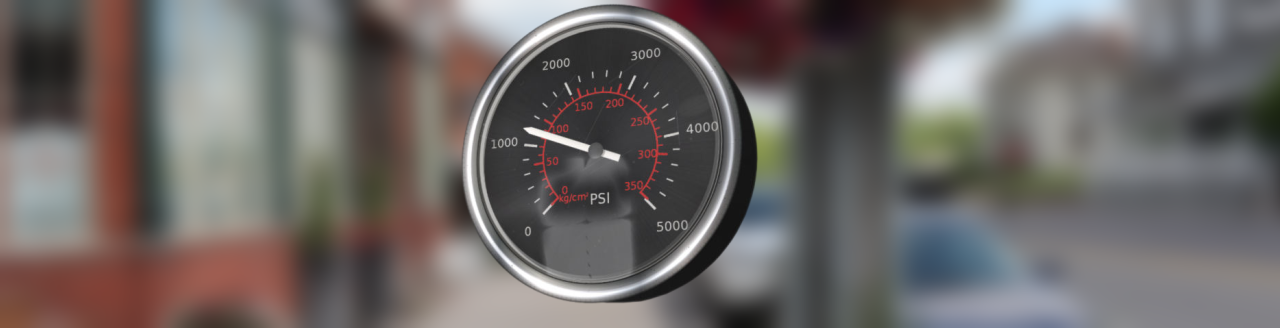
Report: 1200 psi
